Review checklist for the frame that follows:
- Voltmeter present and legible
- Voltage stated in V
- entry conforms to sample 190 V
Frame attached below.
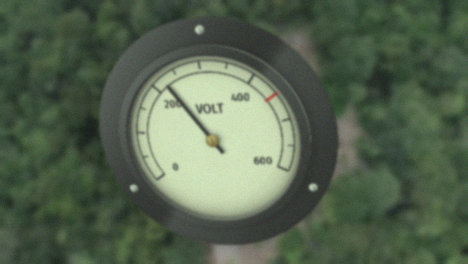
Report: 225 V
